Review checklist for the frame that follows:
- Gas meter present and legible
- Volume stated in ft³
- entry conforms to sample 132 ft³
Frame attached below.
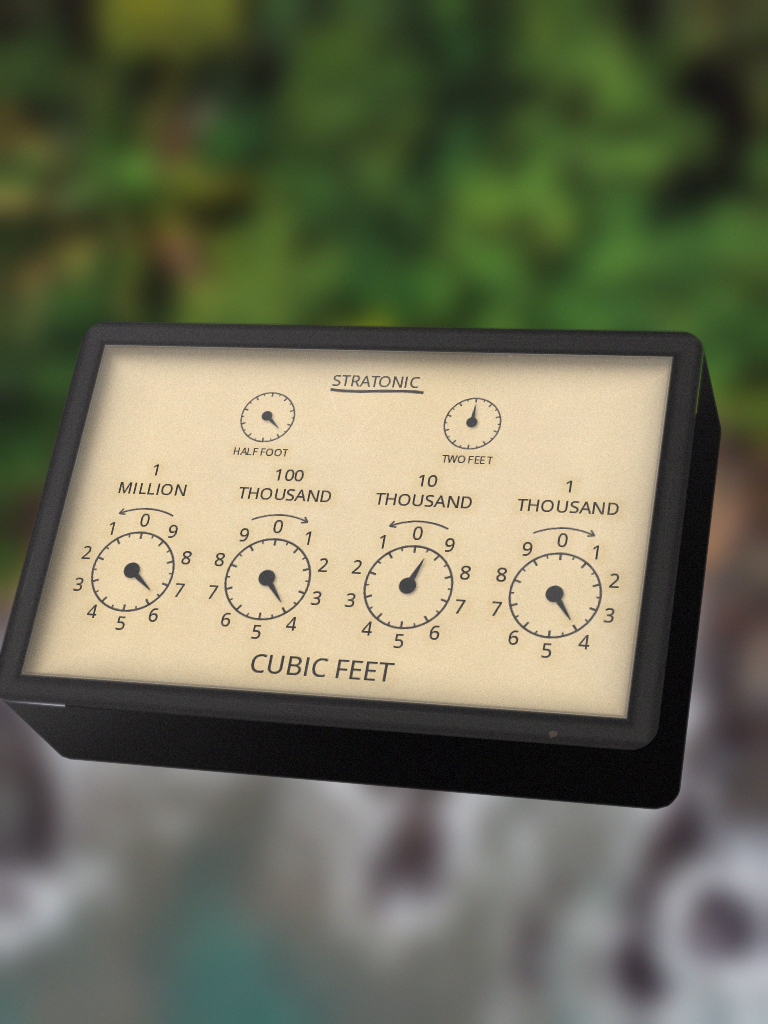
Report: 639400 ft³
